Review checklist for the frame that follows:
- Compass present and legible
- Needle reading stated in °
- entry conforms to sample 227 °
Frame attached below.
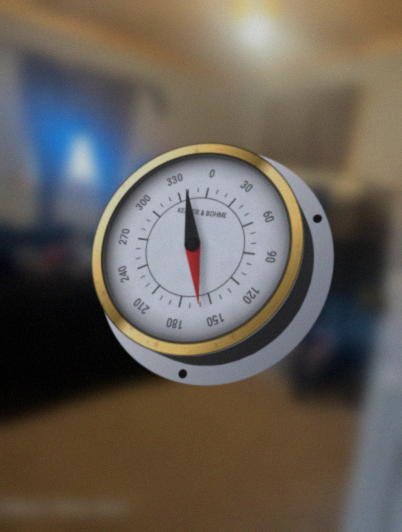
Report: 160 °
